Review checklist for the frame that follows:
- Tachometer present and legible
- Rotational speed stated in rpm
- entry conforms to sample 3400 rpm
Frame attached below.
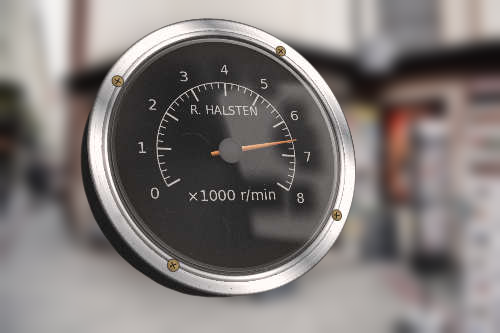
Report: 6600 rpm
